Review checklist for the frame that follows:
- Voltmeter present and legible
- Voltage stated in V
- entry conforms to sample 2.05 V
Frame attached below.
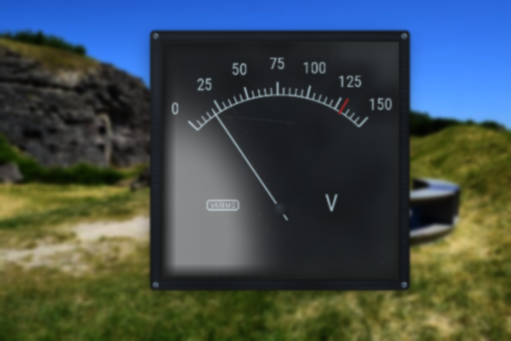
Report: 20 V
